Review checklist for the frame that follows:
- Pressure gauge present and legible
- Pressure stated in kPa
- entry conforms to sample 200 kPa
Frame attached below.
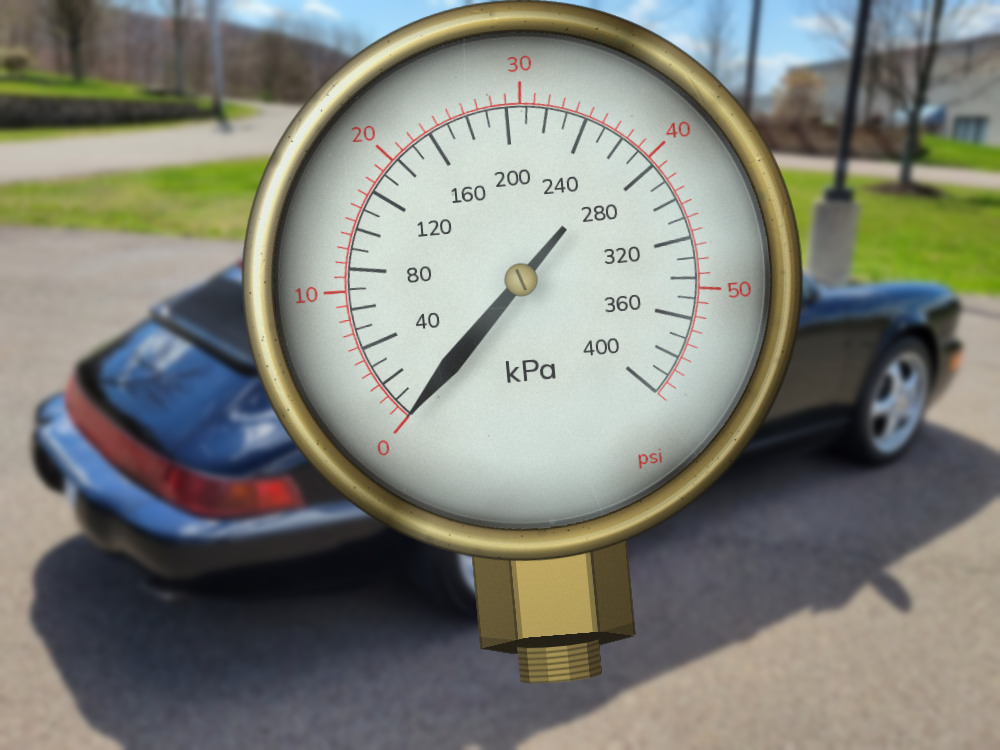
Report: 0 kPa
